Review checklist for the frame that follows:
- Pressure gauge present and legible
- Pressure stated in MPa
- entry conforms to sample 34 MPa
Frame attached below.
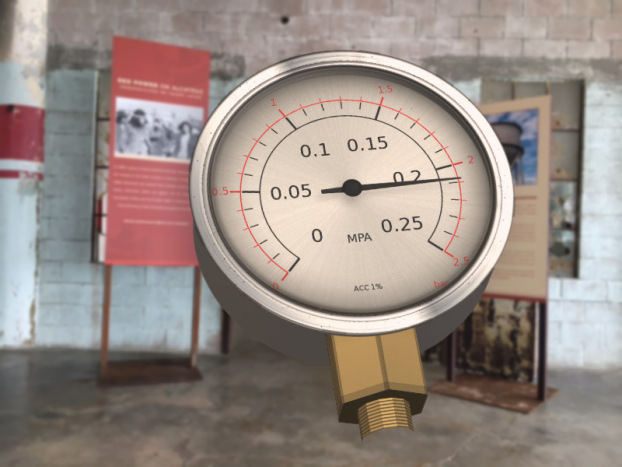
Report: 0.21 MPa
